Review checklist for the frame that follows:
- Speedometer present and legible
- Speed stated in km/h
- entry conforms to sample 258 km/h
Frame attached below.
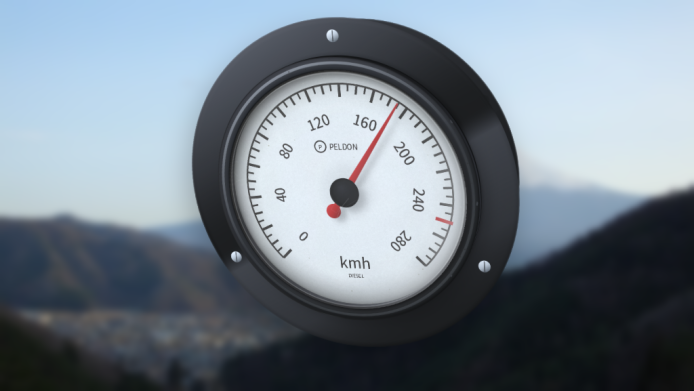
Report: 175 km/h
